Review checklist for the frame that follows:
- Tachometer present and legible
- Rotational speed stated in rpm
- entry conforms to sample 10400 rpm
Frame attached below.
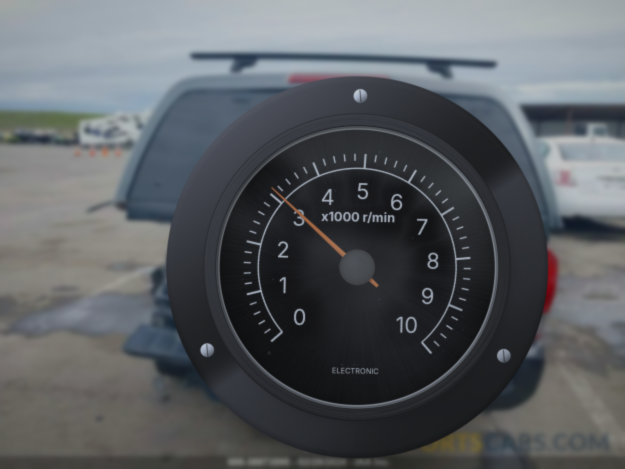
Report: 3100 rpm
